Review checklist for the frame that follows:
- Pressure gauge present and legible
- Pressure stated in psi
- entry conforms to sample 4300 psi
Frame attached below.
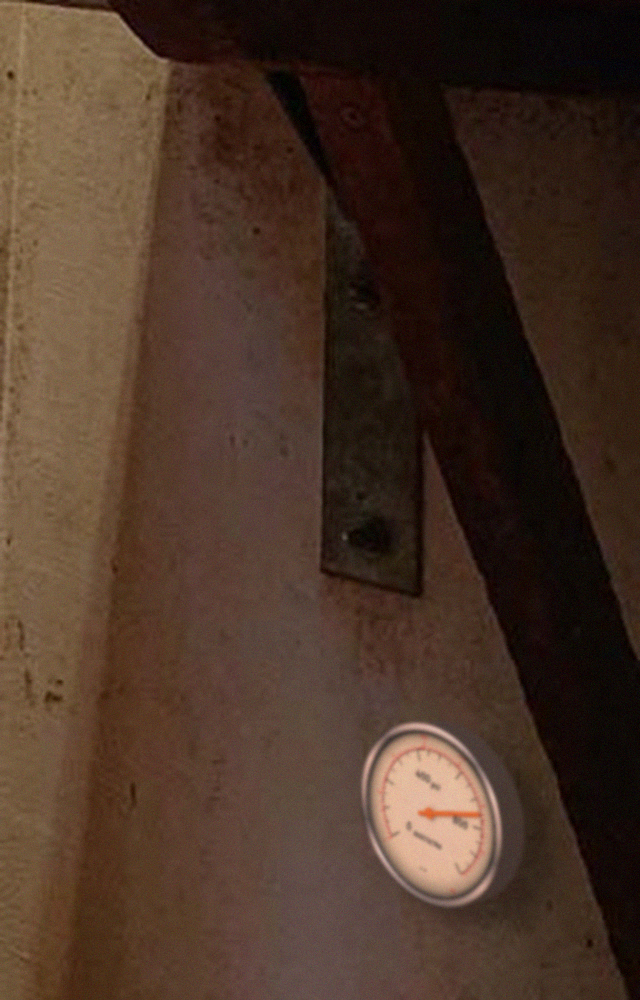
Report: 750 psi
